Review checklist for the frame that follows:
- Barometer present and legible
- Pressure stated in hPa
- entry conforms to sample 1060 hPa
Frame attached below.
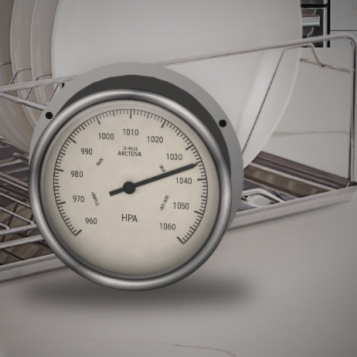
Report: 1035 hPa
